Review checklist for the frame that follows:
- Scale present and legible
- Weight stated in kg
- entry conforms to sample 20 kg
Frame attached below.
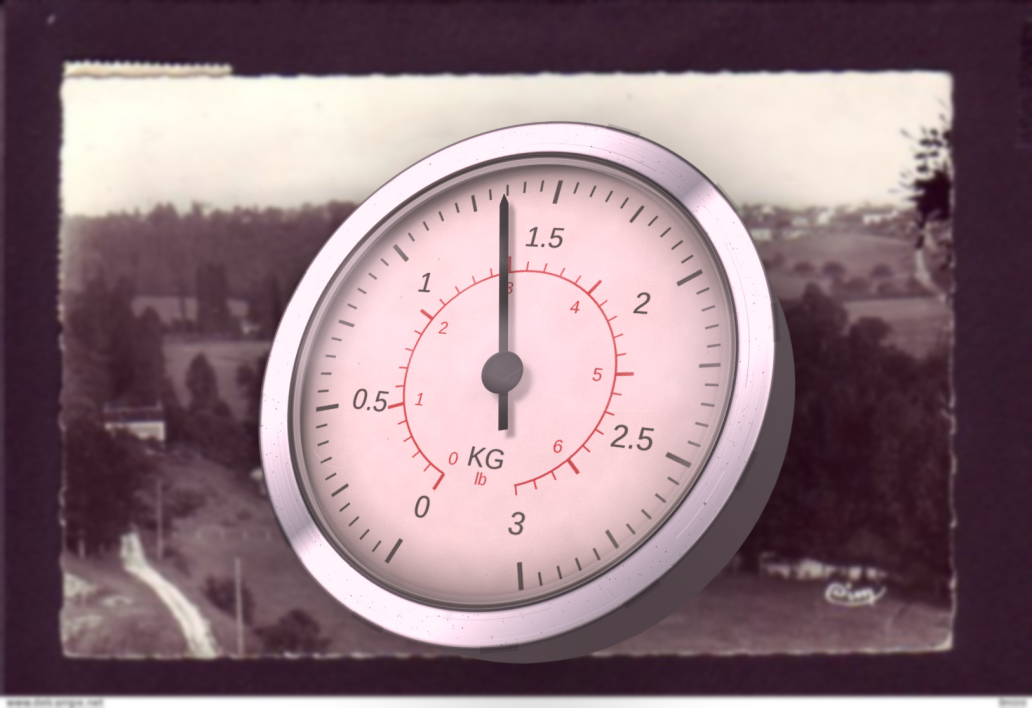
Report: 1.35 kg
